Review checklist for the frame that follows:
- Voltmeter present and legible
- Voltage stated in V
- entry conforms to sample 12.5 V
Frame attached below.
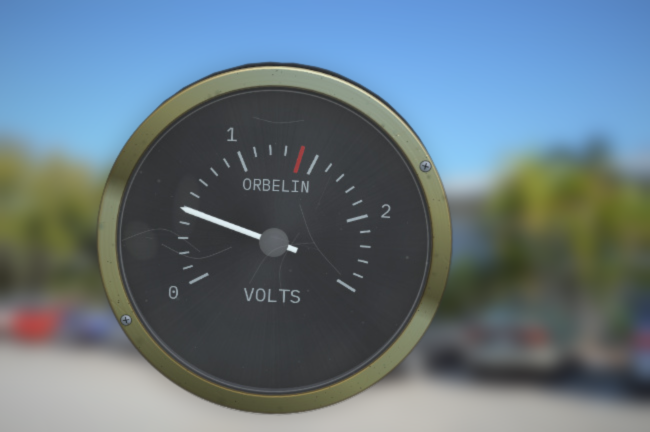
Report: 0.5 V
